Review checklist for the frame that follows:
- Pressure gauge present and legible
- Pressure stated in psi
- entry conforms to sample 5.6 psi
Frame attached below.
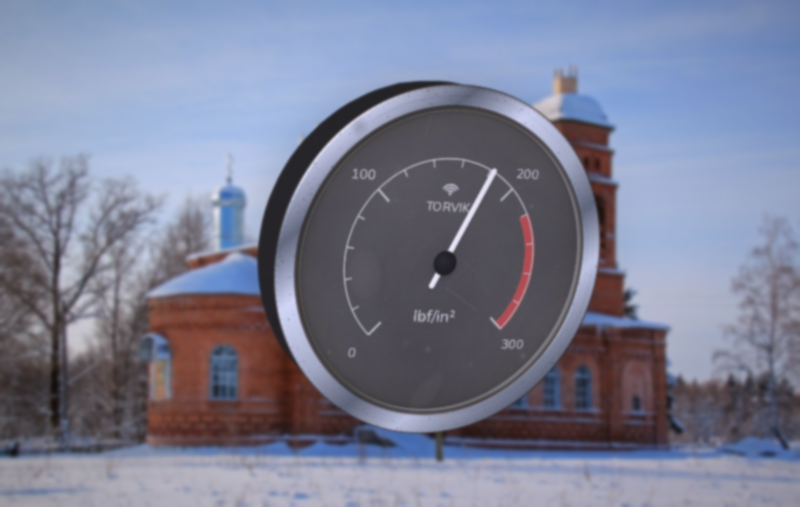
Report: 180 psi
